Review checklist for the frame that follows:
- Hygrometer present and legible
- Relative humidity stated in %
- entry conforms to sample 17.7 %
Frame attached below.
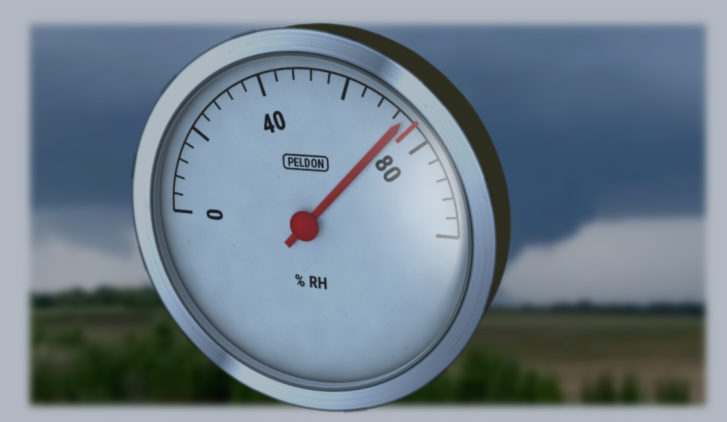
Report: 74 %
